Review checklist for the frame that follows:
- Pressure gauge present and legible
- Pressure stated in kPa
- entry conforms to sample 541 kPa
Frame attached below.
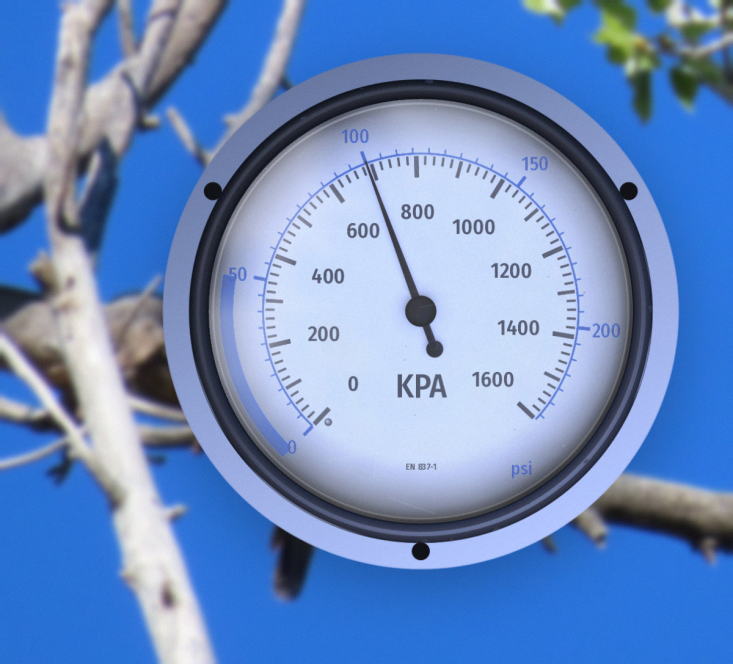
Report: 690 kPa
